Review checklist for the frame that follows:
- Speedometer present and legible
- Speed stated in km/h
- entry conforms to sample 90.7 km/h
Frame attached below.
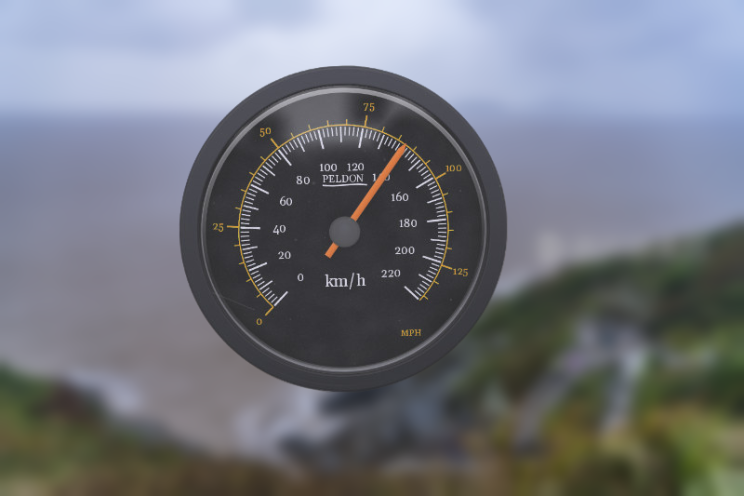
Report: 140 km/h
